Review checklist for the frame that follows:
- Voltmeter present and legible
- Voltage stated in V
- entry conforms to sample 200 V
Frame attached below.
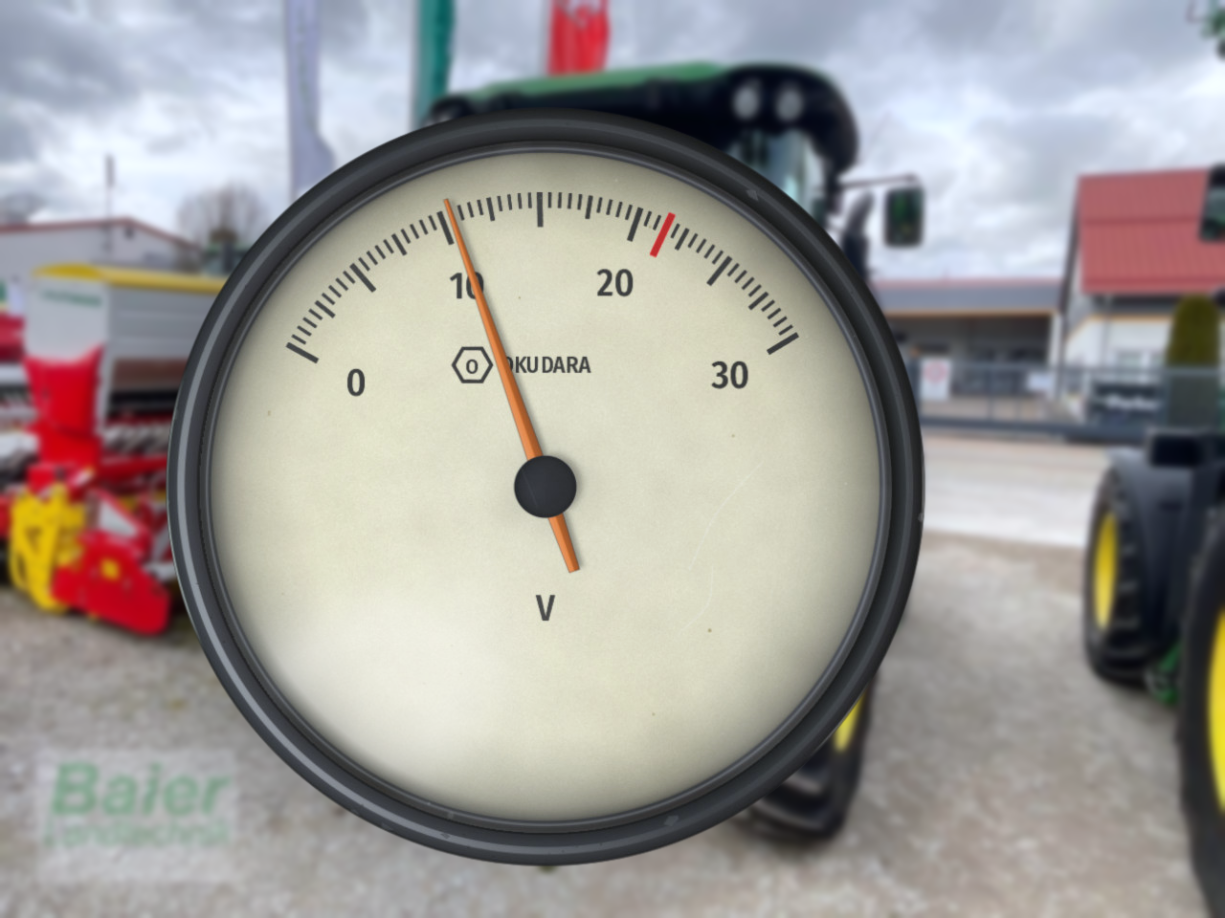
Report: 10.5 V
